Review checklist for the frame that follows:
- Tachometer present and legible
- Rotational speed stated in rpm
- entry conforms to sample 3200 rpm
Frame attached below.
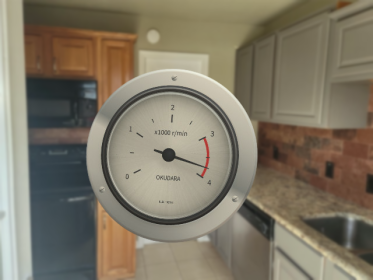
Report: 3750 rpm
